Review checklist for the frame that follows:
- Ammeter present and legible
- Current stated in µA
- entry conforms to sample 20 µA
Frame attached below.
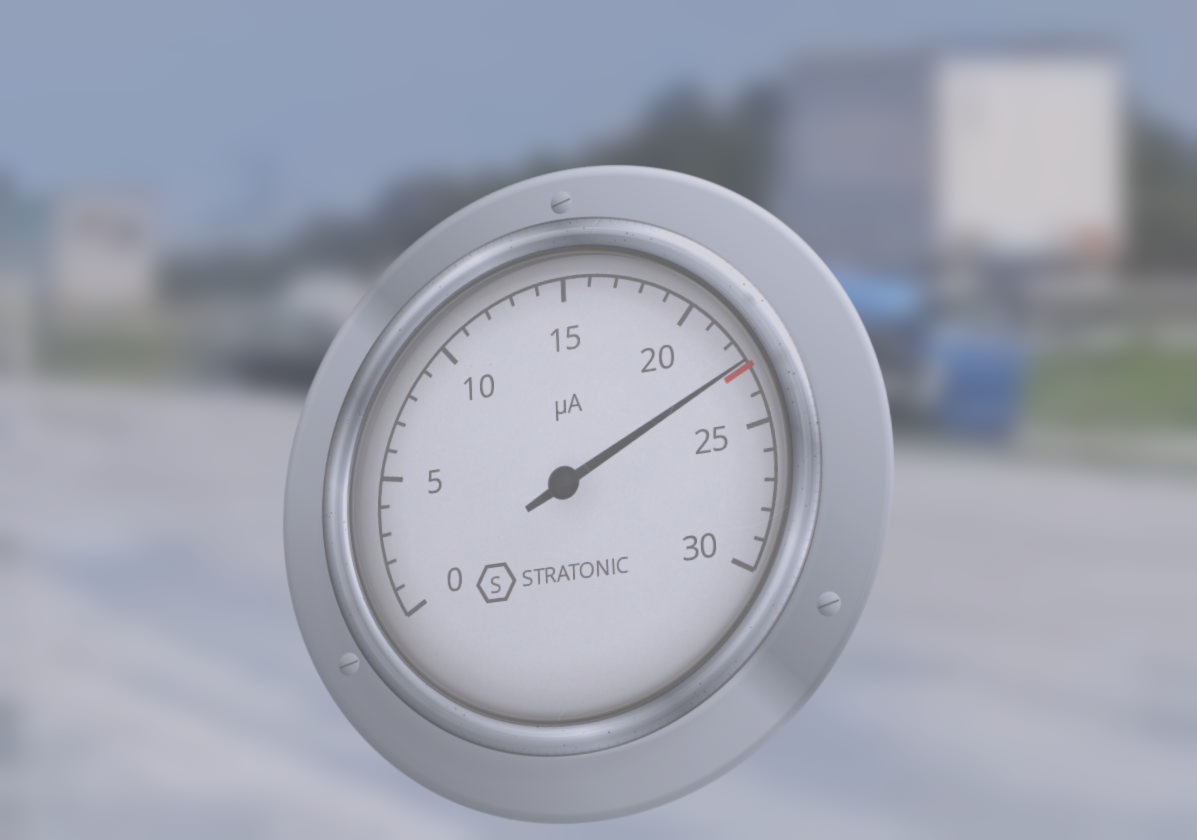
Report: 23 µA
